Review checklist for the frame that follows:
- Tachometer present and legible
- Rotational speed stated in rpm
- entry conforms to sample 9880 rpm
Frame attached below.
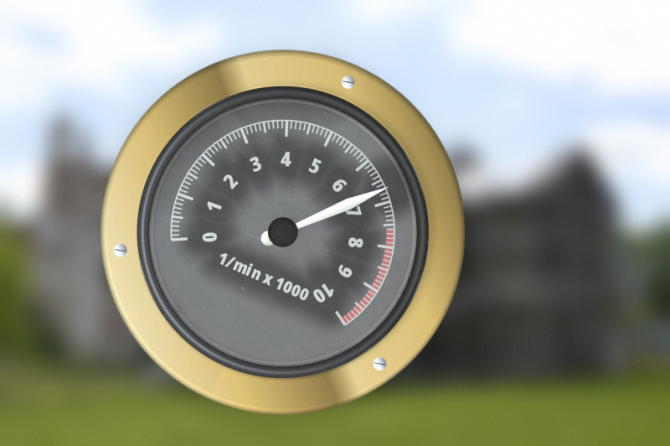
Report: 6700 rpm
